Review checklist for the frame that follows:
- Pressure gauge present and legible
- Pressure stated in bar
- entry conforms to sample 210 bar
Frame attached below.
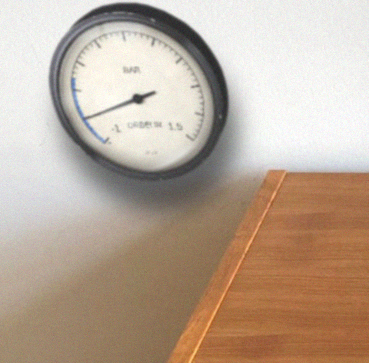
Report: -0.75 bar
